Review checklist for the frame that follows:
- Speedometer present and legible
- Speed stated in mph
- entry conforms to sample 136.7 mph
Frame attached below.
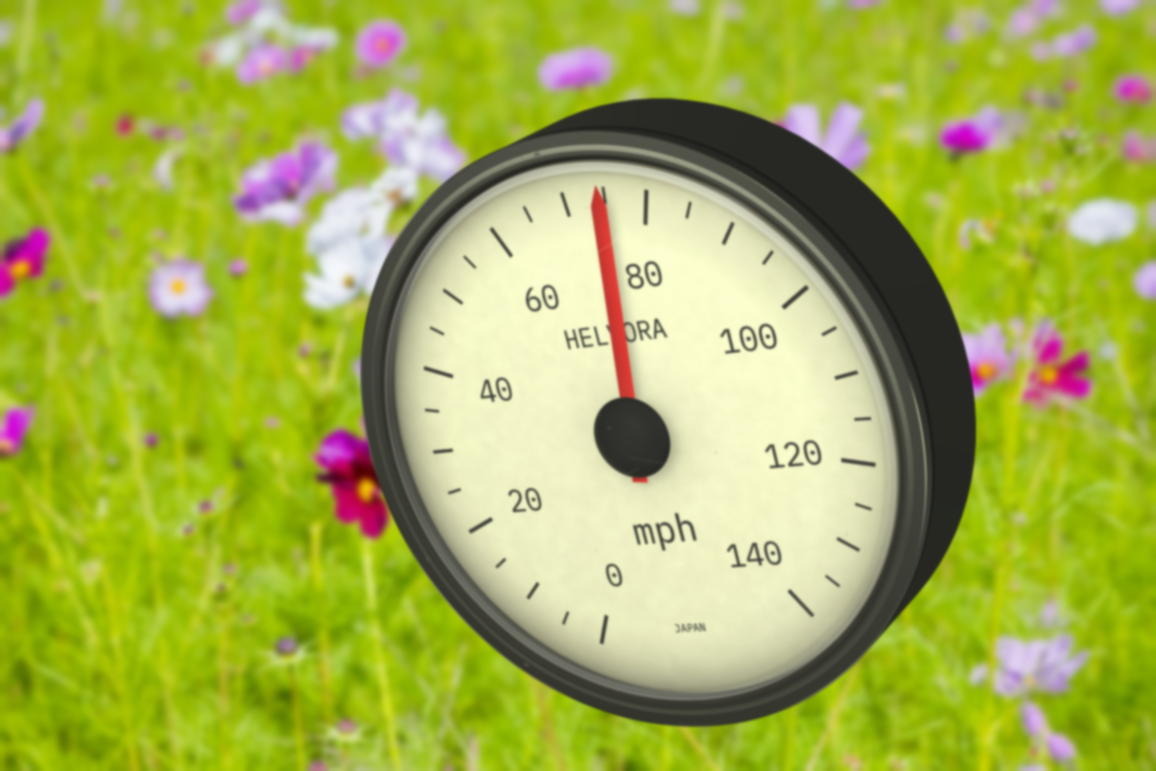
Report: 75 mph
